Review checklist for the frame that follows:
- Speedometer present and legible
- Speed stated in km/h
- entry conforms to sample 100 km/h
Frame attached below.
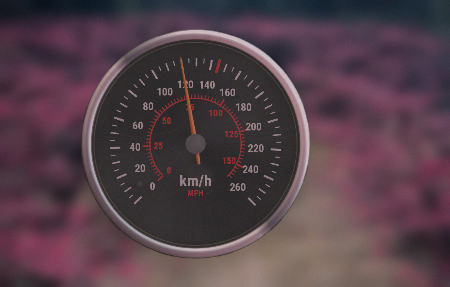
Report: 120 km/h
